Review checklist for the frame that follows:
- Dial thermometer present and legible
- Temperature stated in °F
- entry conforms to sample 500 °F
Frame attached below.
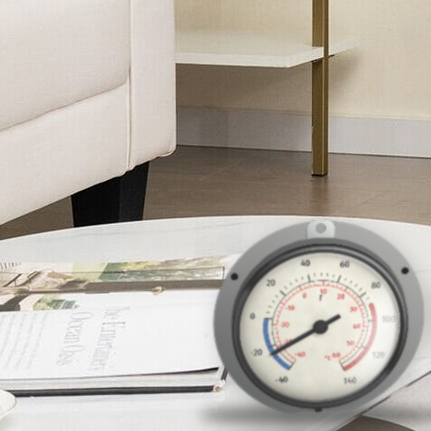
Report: -24 °F
